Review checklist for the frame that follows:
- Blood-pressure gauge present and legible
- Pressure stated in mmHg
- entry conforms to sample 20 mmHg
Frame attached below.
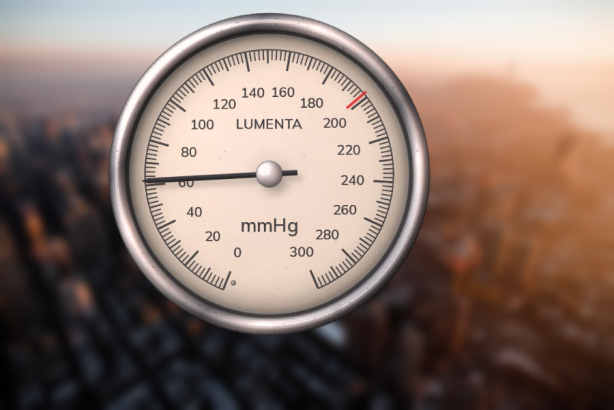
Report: 62 mmHg
